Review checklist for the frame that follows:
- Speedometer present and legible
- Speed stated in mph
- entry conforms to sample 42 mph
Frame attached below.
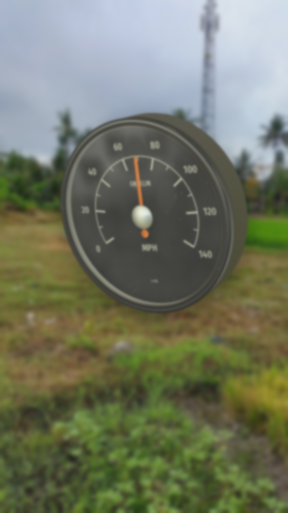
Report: 70 mph
